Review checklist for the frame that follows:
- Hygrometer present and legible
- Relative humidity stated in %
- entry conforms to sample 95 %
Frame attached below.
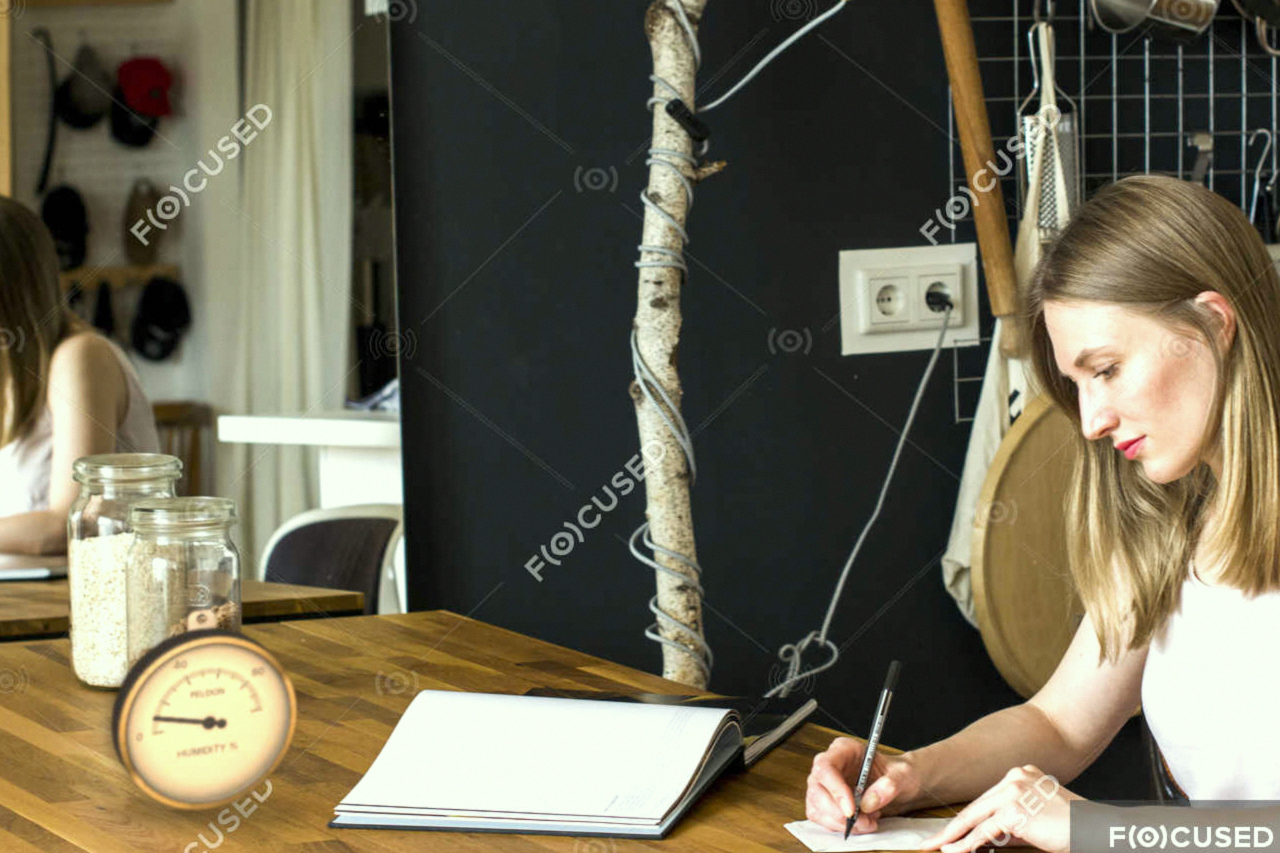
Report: 10 %
